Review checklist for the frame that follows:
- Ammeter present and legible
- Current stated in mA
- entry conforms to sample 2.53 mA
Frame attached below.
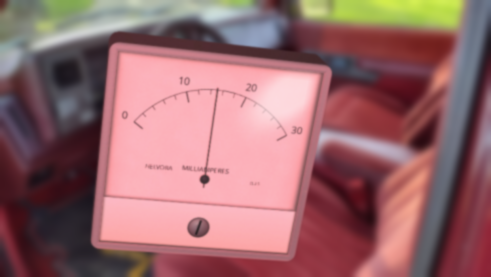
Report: 15 mA
